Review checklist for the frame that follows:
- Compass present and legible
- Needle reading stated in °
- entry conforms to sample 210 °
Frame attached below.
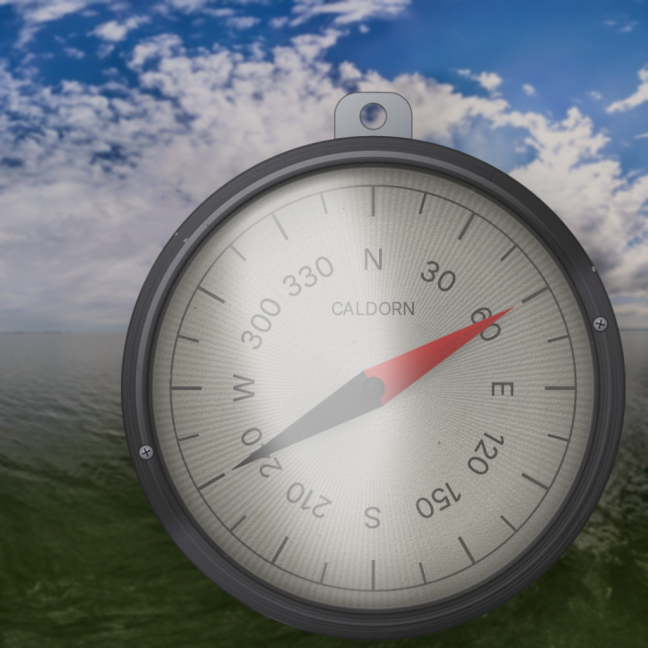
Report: 60 °
